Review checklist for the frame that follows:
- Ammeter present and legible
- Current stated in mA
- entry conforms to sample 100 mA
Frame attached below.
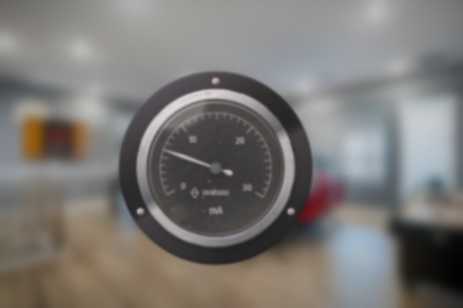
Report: 6 mA
